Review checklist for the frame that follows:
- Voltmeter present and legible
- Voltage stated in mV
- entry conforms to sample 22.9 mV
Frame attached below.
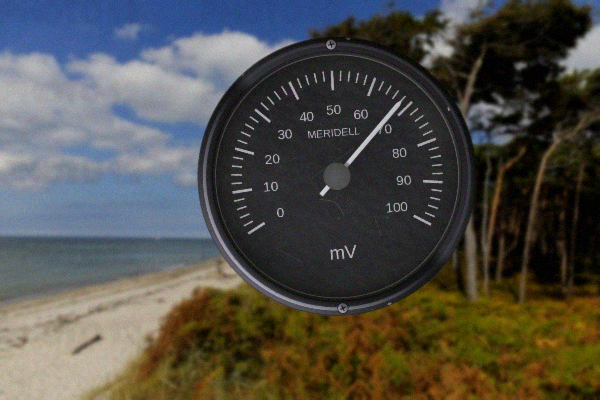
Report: 68 mV
